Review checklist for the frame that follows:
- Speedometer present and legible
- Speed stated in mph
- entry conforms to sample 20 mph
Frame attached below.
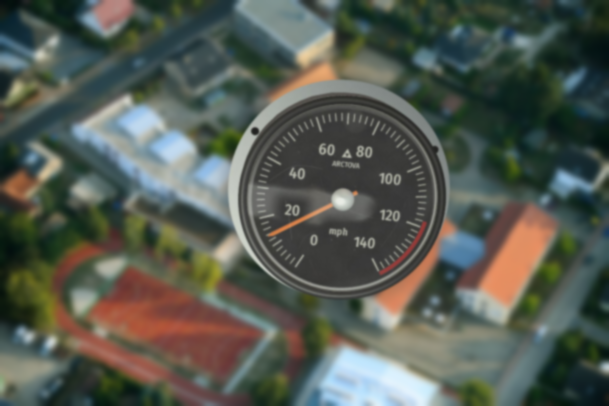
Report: 14 mph
